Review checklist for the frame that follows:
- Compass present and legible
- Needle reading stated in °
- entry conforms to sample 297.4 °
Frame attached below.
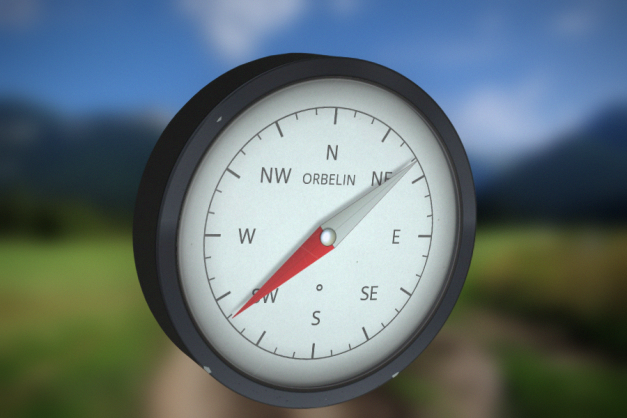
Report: 230 °
